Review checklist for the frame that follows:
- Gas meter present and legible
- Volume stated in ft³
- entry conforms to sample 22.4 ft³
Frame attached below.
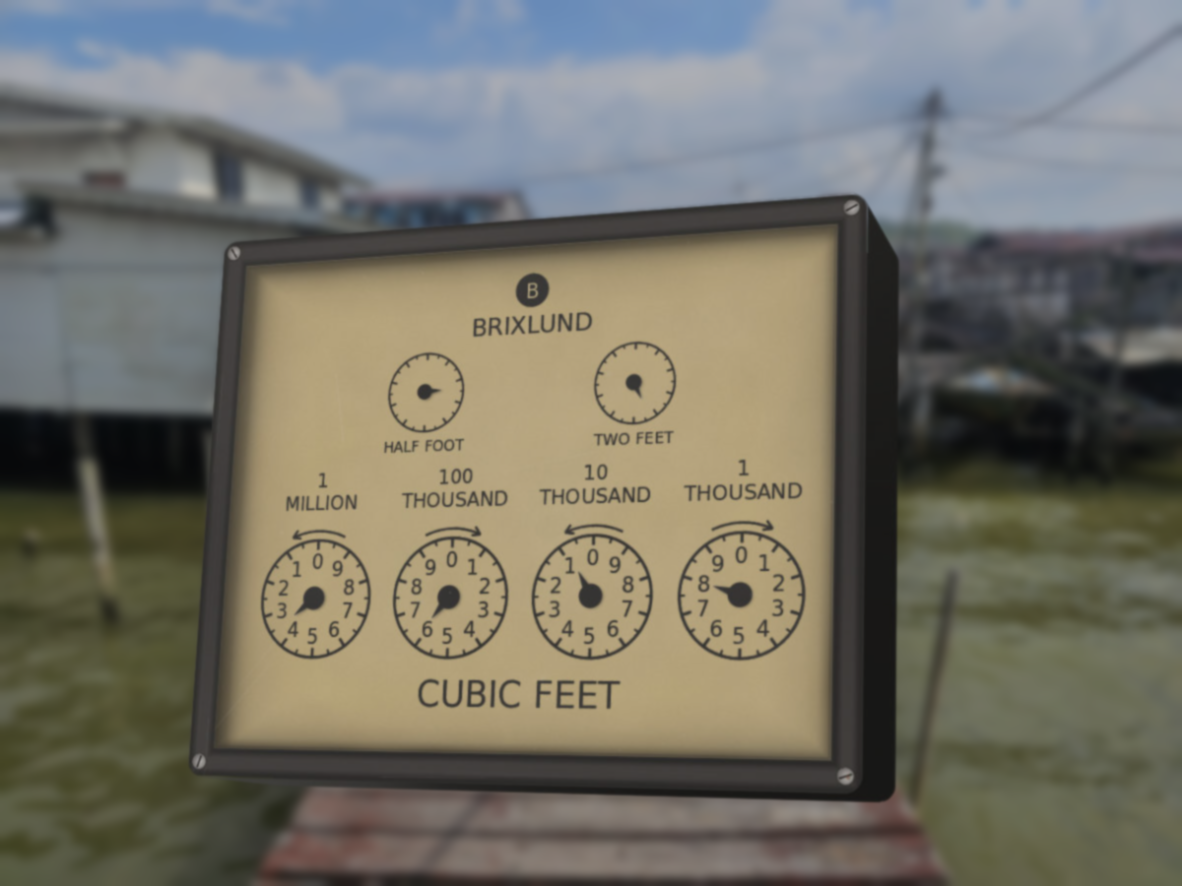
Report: 360800 ft³
